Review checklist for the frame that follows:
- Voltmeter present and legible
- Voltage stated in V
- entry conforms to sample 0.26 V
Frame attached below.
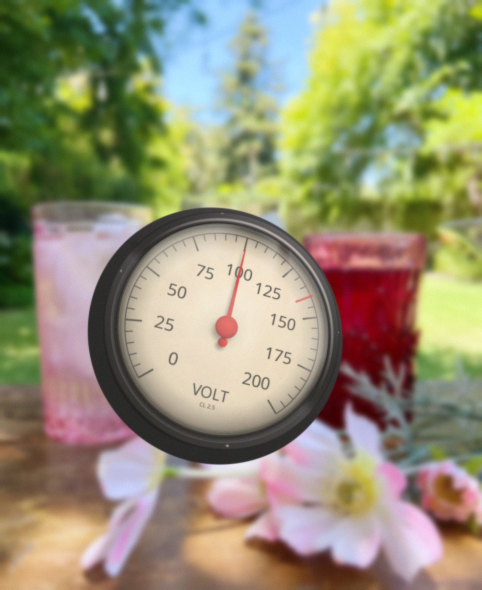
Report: 100 V
